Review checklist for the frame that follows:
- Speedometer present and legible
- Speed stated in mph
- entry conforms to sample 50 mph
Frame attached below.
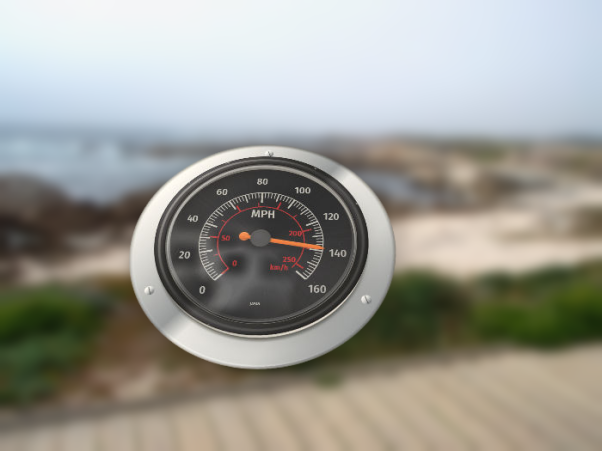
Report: 140 mph
